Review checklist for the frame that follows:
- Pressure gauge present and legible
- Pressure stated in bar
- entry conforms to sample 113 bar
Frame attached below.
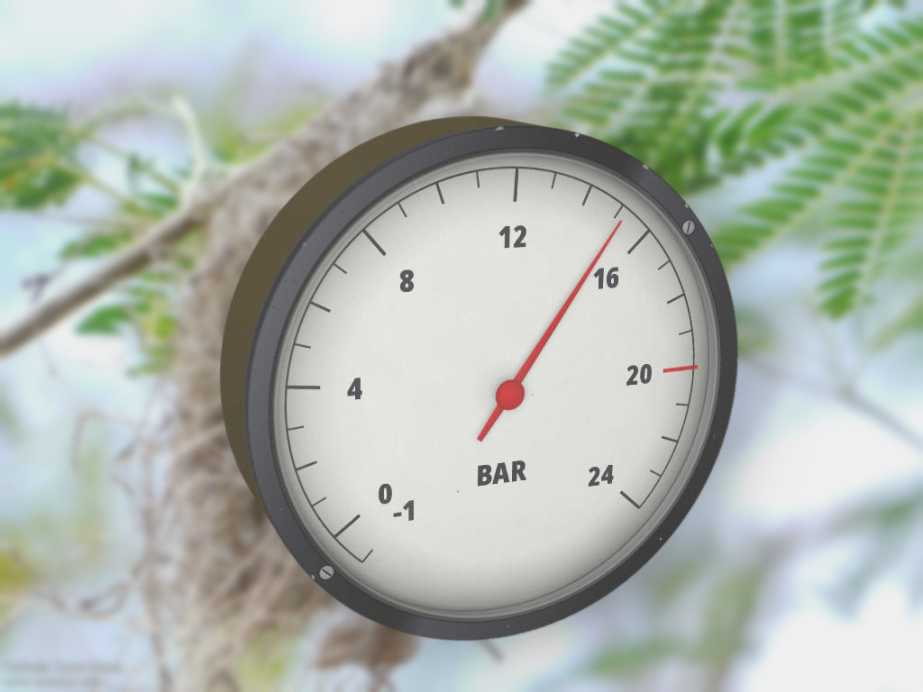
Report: 15 bar
